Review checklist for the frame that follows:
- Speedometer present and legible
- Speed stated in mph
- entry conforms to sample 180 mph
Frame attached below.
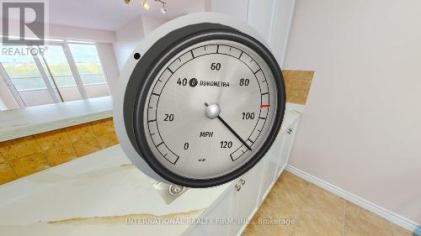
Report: 112.5 mph
